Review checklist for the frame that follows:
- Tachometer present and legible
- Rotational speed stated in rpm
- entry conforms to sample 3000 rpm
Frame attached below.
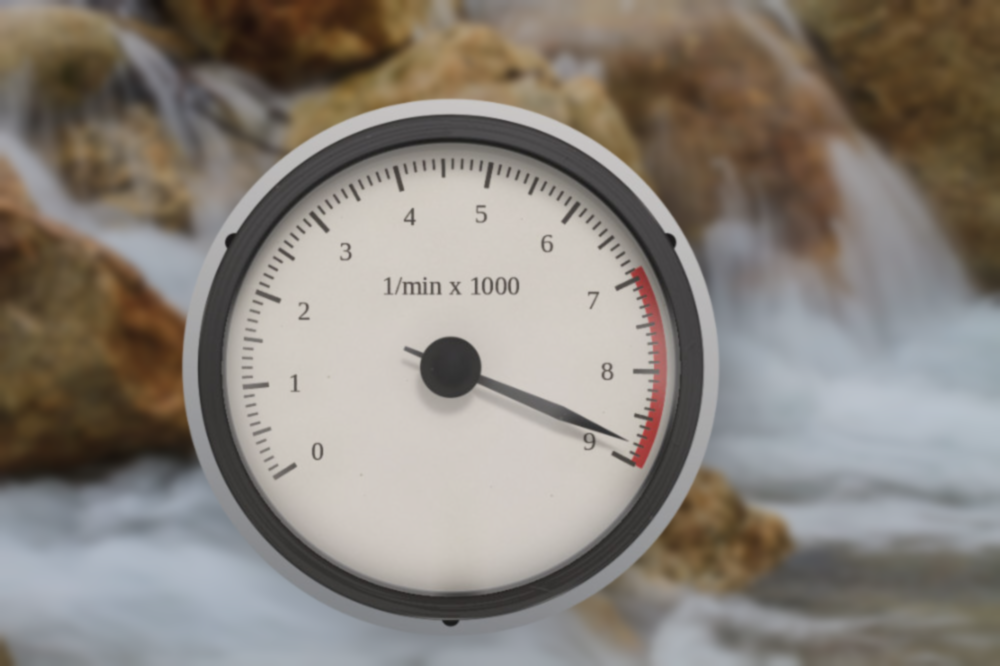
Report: 8800 rpm
